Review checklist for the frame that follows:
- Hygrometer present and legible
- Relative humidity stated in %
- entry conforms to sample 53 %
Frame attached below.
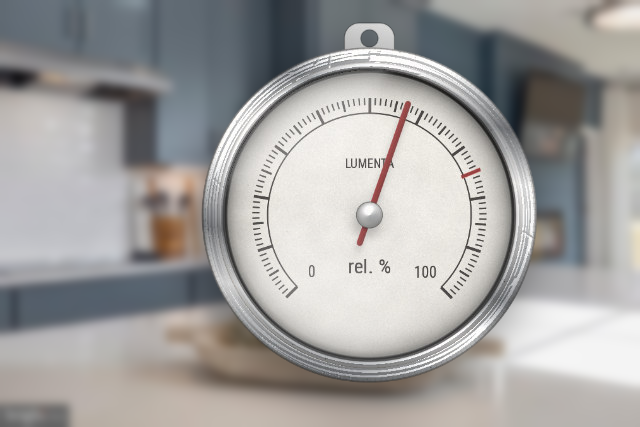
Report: 57 %
